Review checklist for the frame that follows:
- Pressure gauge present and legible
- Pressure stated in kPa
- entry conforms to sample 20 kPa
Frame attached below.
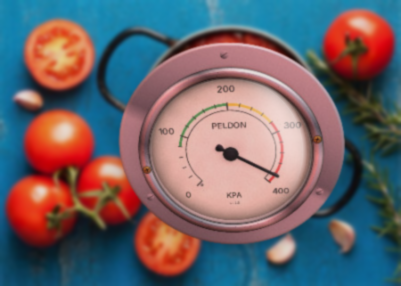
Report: 380 kPa
